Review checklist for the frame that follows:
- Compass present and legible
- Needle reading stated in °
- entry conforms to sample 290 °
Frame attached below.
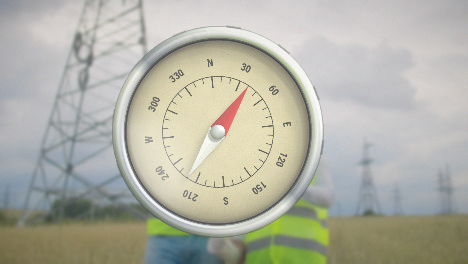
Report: 40 °
